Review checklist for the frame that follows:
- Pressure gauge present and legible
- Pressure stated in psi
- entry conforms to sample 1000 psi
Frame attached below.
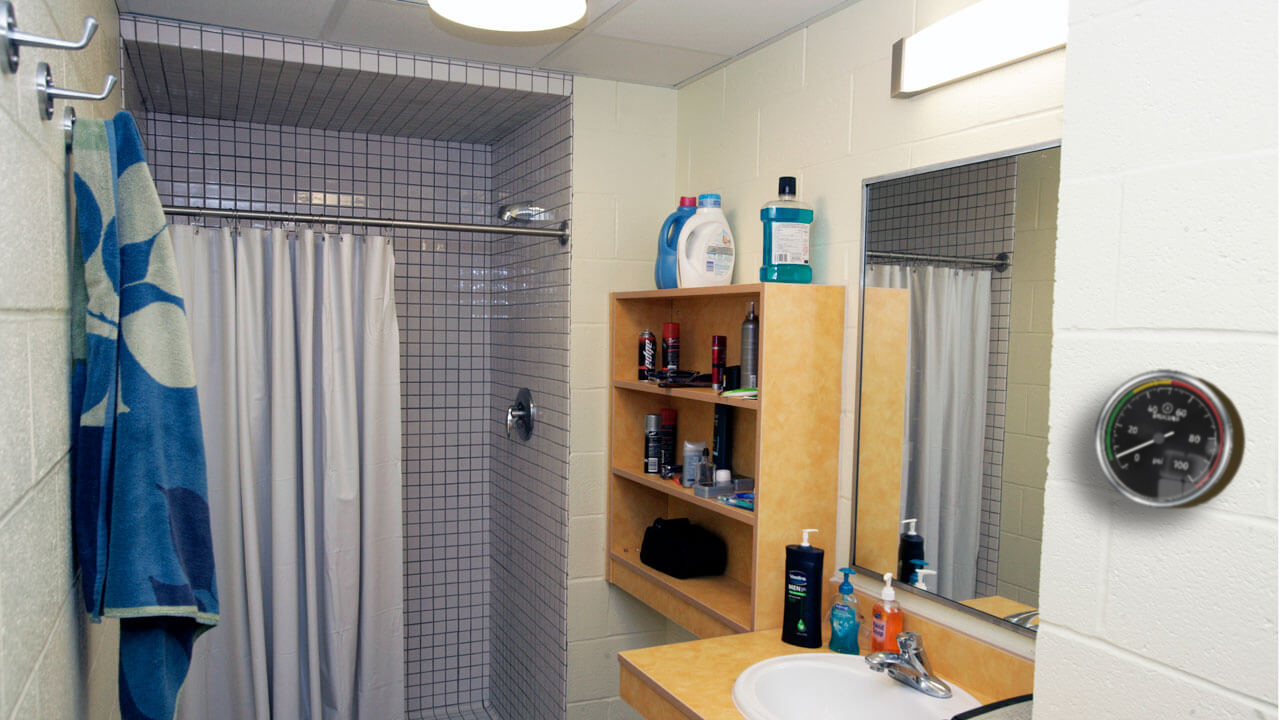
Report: 5 psi
